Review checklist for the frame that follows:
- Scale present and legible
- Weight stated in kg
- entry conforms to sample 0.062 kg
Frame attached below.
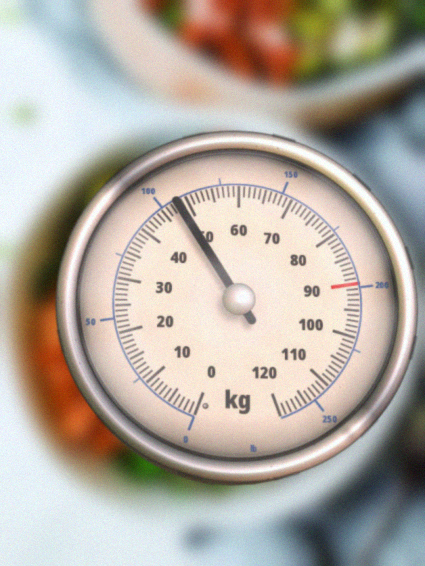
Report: 48 kg
